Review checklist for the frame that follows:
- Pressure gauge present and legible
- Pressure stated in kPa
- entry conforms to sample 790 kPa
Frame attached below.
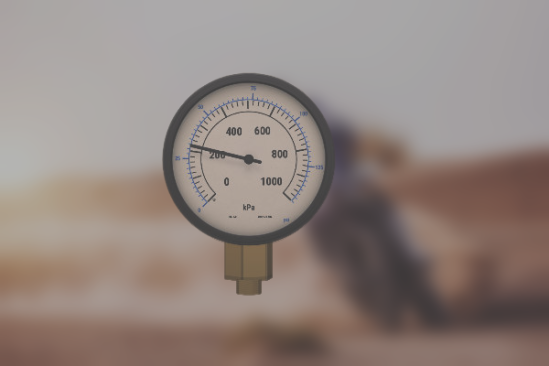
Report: 220 kPa
